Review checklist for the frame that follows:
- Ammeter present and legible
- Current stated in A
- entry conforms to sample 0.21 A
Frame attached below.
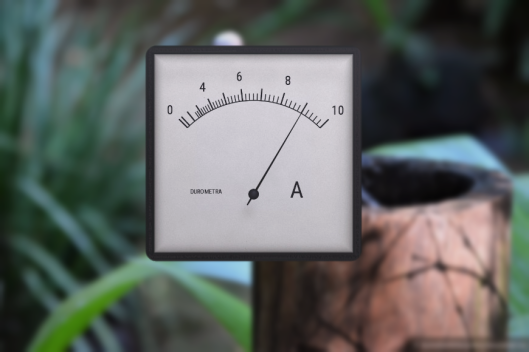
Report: 9 A
